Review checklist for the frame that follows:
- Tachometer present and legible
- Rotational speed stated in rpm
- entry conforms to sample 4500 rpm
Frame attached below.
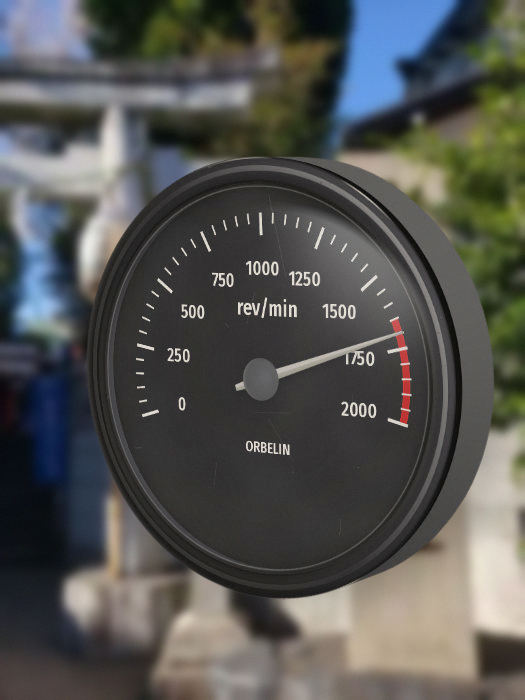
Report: 1700 rpm
